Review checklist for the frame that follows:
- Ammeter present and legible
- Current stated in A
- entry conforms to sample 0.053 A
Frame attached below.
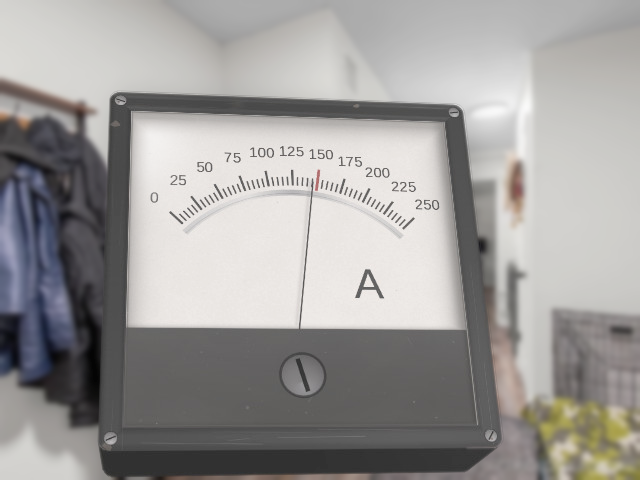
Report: 145 A
